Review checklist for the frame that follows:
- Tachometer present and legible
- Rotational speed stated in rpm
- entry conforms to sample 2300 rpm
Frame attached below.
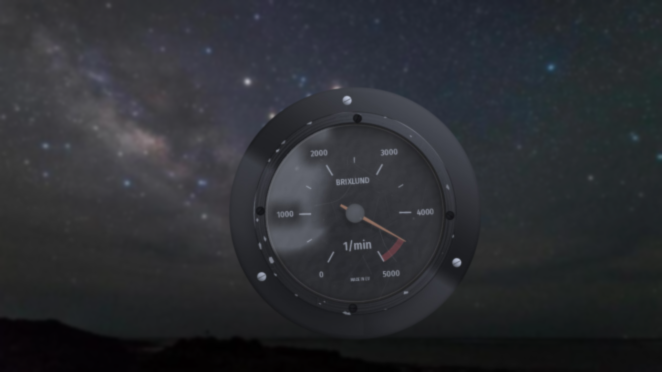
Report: 4500 rpm
